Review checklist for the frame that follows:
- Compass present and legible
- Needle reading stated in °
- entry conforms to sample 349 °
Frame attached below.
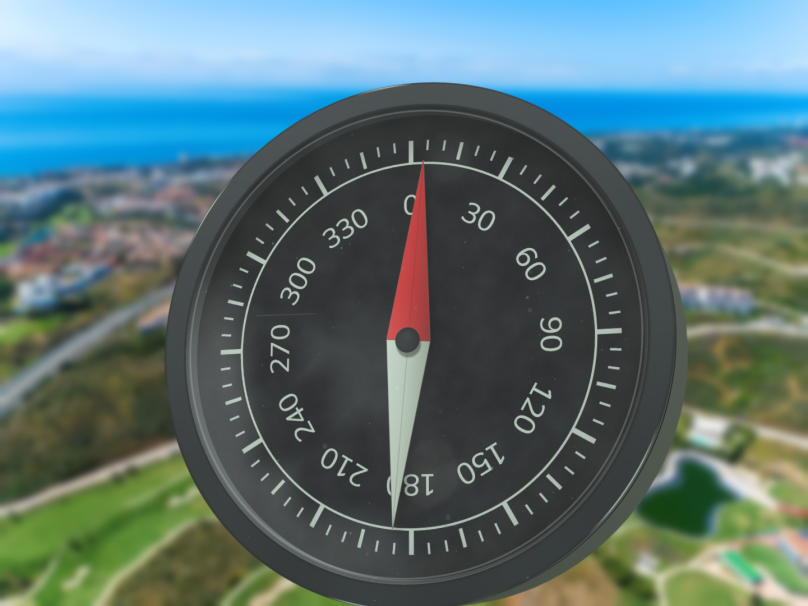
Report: 5 °
